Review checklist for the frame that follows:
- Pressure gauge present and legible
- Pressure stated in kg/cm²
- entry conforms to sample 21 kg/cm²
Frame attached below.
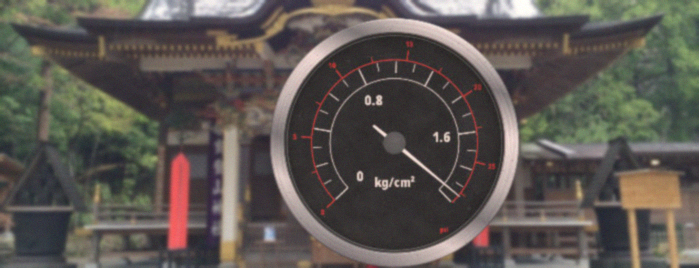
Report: 1.95 kg/cm²
